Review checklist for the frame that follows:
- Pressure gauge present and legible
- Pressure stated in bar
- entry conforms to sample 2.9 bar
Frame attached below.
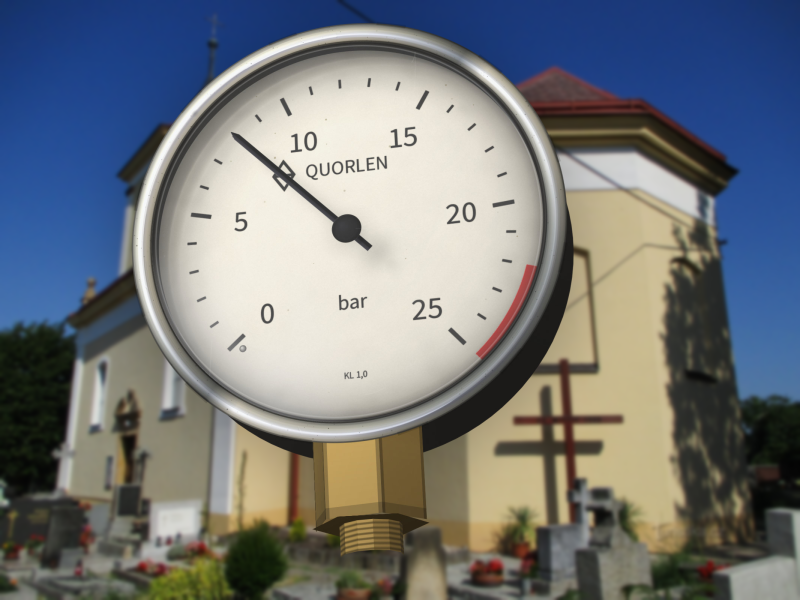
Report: 8 bar
